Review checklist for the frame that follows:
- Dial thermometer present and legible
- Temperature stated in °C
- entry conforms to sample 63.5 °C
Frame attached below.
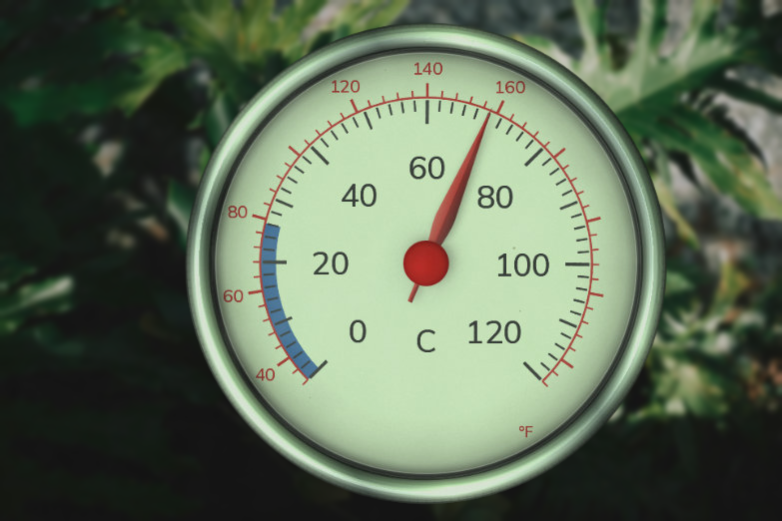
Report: 70 °C
